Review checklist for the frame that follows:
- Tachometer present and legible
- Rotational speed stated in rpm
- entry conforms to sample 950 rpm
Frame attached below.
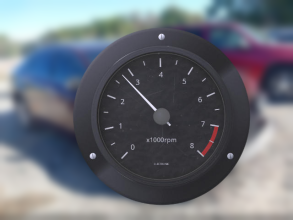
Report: 2750 rpm
